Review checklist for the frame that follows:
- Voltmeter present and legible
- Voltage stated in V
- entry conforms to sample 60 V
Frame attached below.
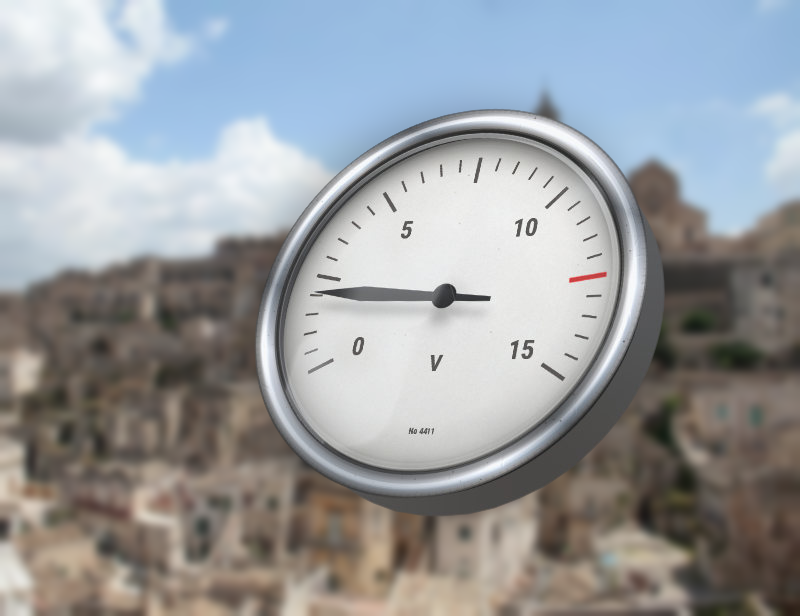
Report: 2 V
